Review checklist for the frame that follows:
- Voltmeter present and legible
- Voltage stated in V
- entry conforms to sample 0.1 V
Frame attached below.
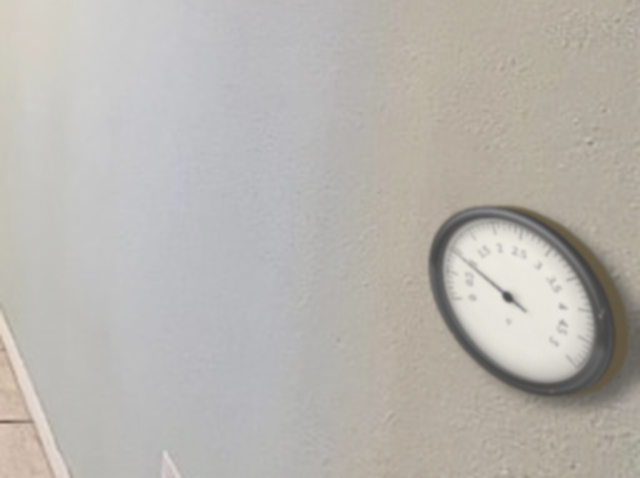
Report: 1 V
